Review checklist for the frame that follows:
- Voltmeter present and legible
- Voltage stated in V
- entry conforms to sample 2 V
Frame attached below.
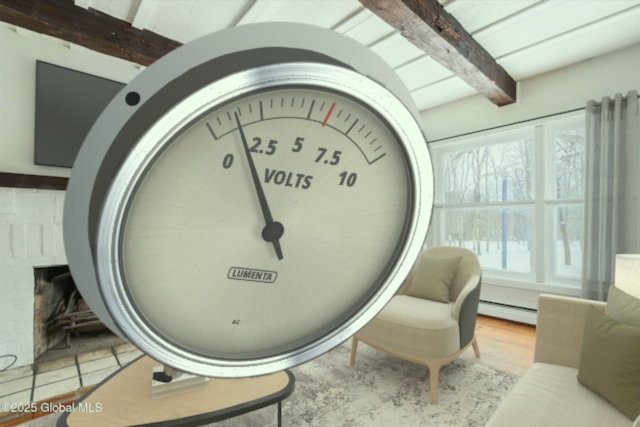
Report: 1.25 V
